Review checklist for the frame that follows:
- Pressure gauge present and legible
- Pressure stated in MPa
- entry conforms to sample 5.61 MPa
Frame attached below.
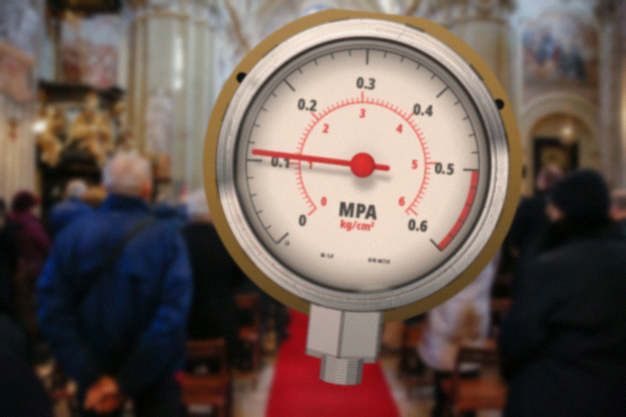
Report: 0.11 MPa
